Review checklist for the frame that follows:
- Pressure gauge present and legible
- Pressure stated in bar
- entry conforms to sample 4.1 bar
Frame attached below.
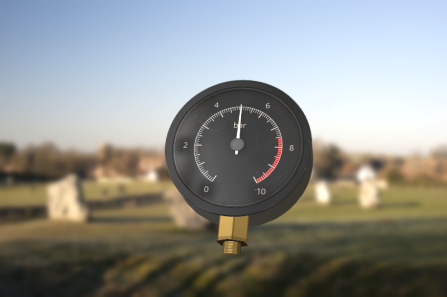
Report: 5 bar
